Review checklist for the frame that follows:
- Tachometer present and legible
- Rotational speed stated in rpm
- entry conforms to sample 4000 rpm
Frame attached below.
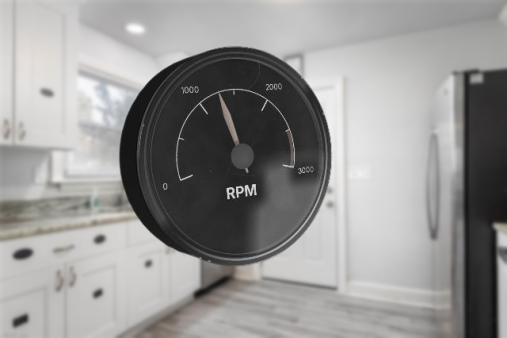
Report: 1250 rpm
